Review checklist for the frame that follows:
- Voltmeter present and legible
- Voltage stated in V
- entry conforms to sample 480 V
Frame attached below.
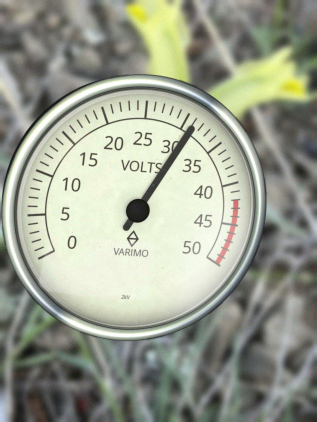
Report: 31 V
